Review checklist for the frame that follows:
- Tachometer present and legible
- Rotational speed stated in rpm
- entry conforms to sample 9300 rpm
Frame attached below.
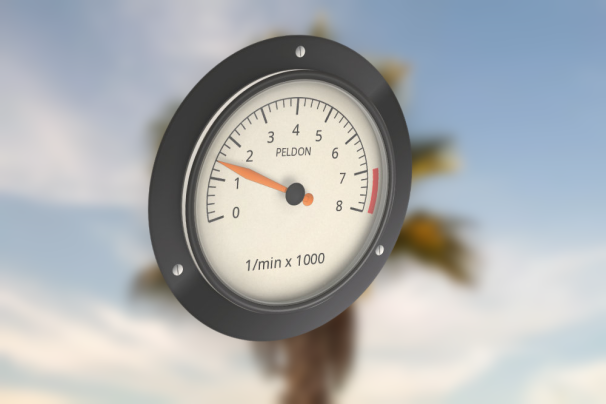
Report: 1400 rpm
